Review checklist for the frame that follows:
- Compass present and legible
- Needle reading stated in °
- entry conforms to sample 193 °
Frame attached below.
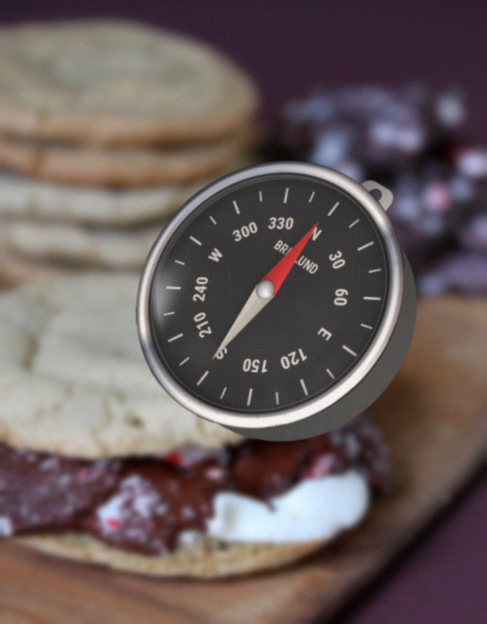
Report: 0 °
